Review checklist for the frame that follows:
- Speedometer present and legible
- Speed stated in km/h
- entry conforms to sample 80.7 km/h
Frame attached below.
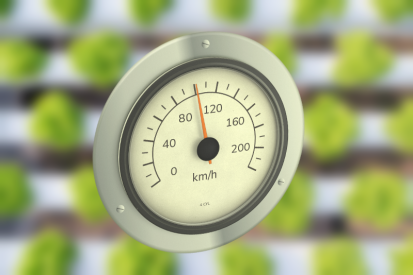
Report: 100 km/h
